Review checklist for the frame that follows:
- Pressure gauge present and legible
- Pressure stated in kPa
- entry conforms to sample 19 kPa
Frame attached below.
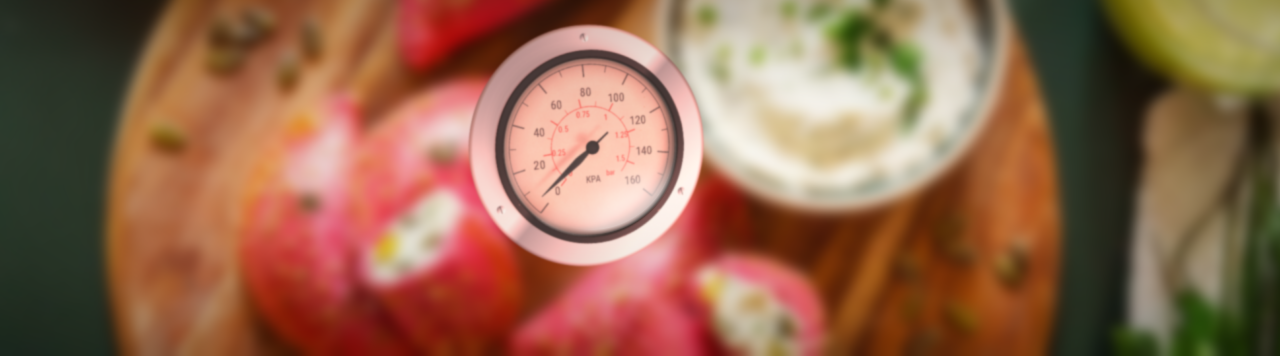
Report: 5 kPa
